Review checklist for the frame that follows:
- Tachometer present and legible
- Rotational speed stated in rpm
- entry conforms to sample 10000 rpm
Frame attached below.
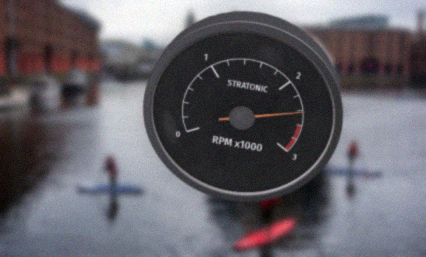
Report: 2400 rpm
